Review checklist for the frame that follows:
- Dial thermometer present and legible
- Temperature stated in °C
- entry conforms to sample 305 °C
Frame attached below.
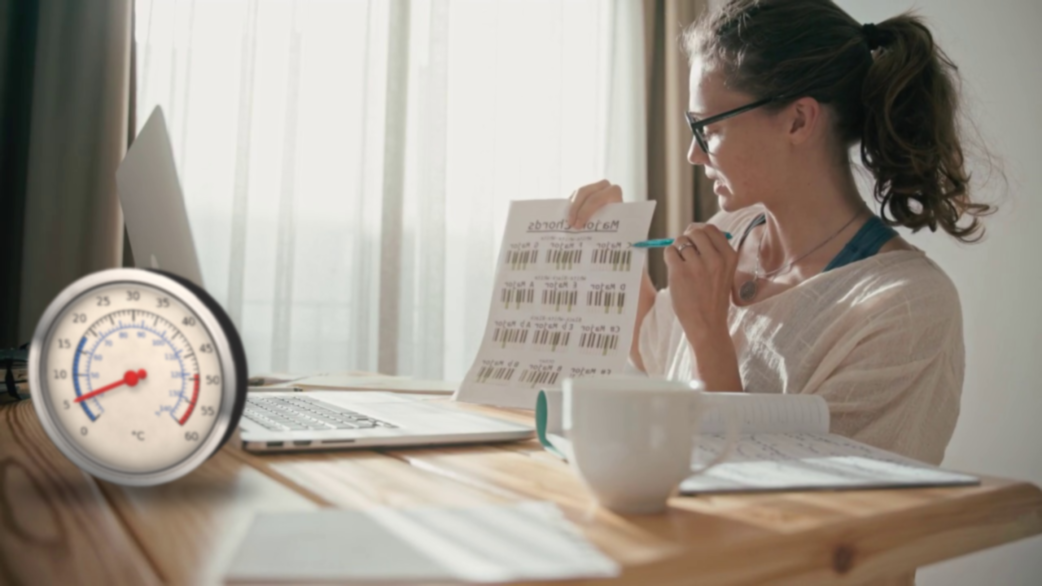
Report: 5 °C
